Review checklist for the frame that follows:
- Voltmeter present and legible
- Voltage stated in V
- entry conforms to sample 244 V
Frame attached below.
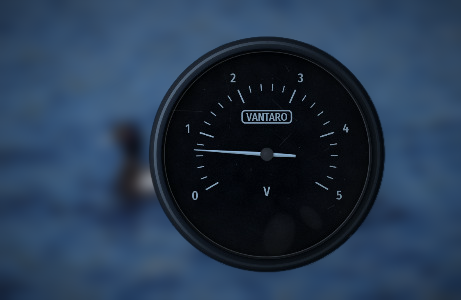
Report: 0.7 V
